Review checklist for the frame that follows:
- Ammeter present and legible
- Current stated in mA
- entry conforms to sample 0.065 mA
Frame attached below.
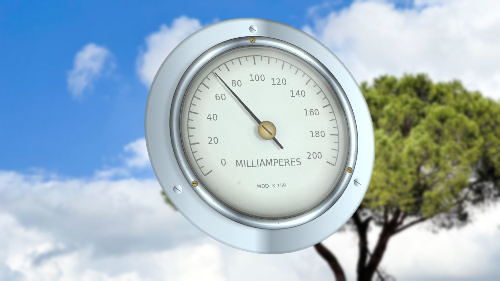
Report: 70 mA
